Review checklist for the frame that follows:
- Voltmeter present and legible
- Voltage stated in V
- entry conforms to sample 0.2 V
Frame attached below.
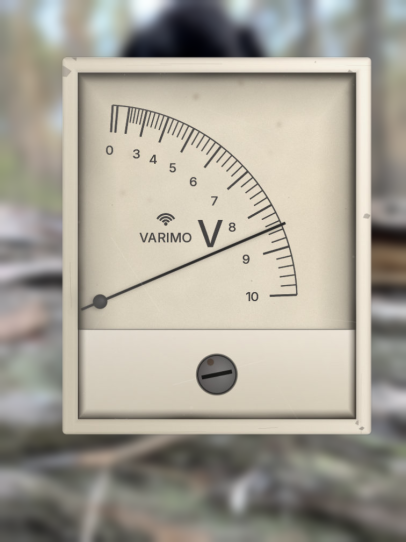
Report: 8.5 V
